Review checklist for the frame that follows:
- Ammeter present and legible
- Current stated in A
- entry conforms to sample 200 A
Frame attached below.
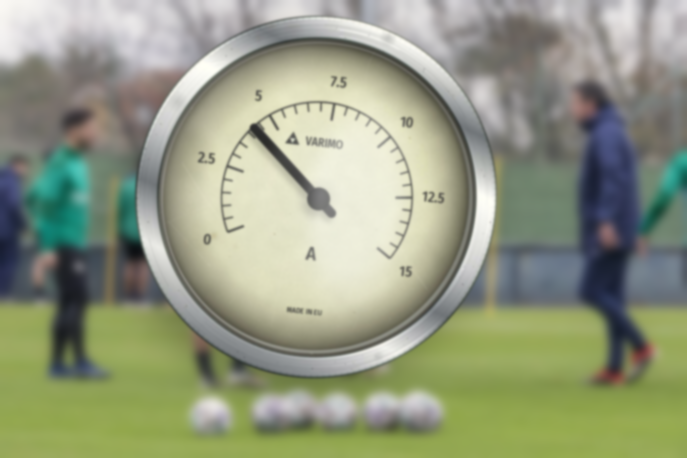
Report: 4.25 A
